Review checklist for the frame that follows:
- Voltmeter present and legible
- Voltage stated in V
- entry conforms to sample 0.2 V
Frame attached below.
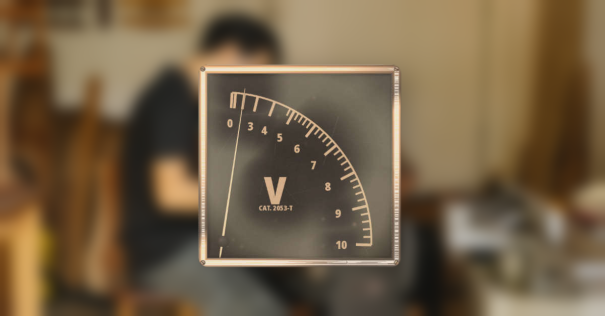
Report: 2 V
